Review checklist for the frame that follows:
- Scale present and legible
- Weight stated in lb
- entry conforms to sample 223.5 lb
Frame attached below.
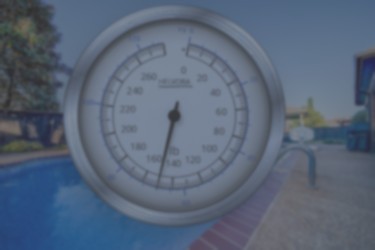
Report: 150 lb
